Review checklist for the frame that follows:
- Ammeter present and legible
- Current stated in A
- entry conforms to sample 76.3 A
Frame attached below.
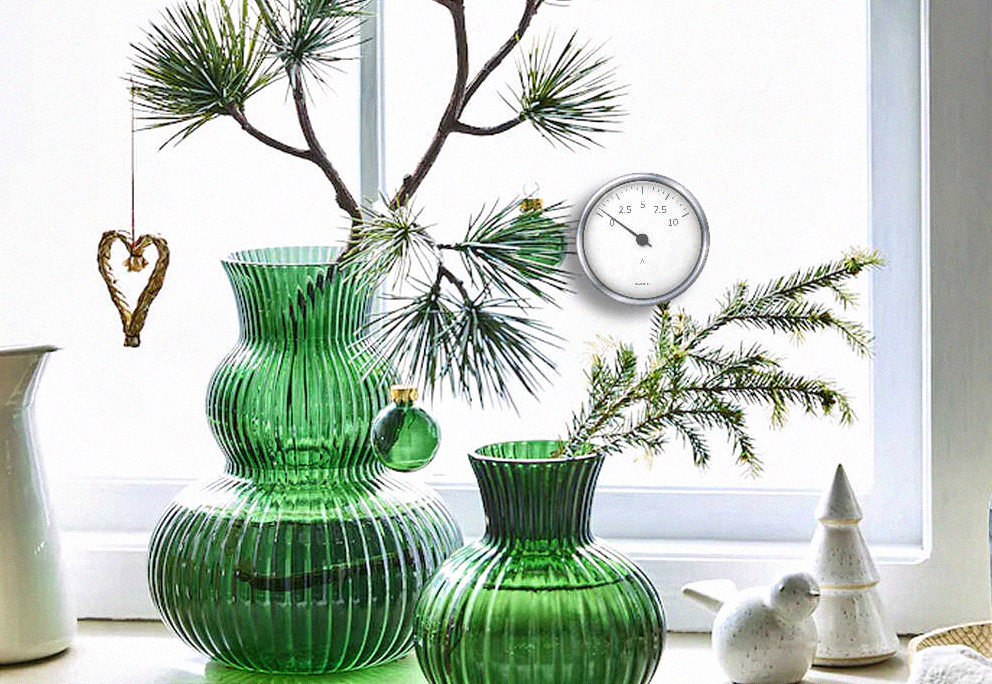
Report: 0.5 A
